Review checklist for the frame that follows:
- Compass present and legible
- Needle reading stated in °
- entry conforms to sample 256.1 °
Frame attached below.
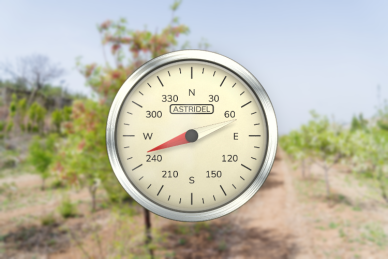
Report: 250 °
